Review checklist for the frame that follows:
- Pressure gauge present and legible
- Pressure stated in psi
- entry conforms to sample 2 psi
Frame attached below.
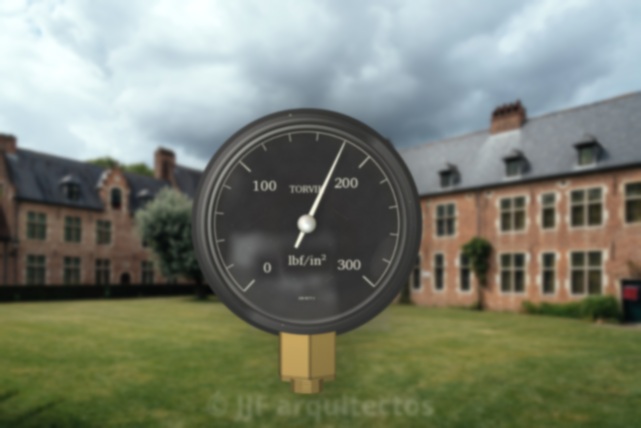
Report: 180 psi
